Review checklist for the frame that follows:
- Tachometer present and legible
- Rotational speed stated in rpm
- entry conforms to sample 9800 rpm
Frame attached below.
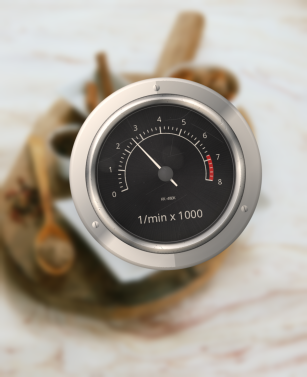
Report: 2600 rpm
